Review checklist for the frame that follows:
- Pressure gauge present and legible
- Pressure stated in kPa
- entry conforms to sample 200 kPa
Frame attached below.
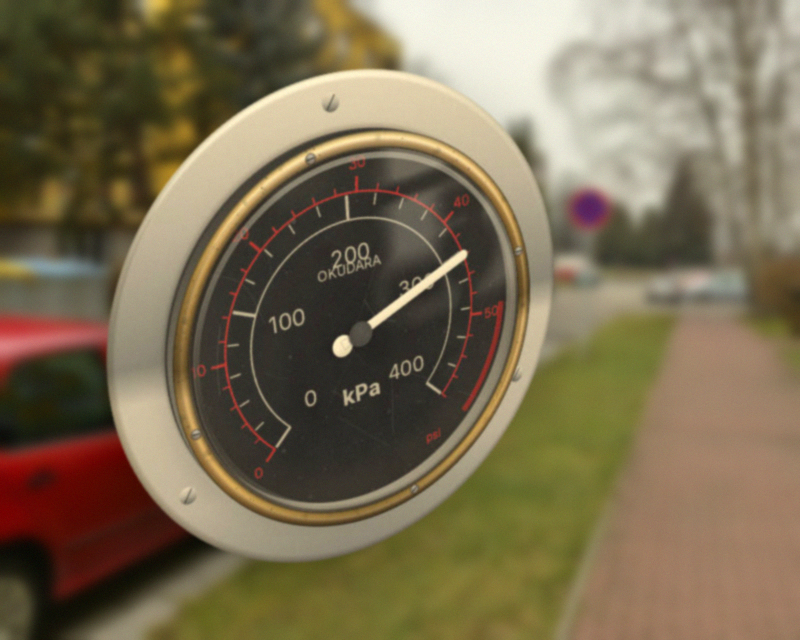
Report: 300 kPa
